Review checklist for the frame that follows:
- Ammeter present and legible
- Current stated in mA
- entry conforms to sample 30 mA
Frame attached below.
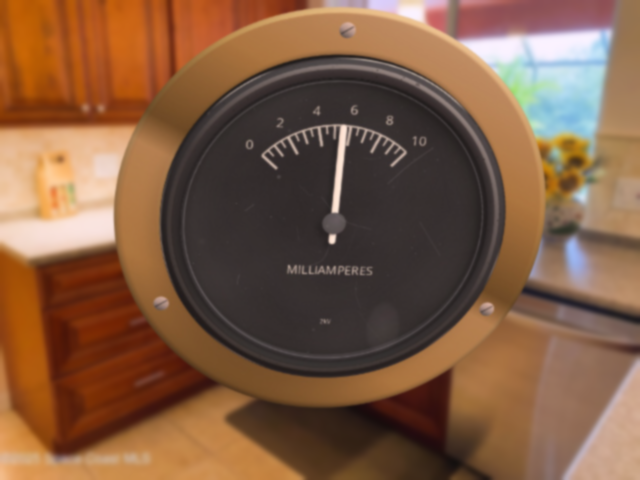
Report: 5.5 mA
